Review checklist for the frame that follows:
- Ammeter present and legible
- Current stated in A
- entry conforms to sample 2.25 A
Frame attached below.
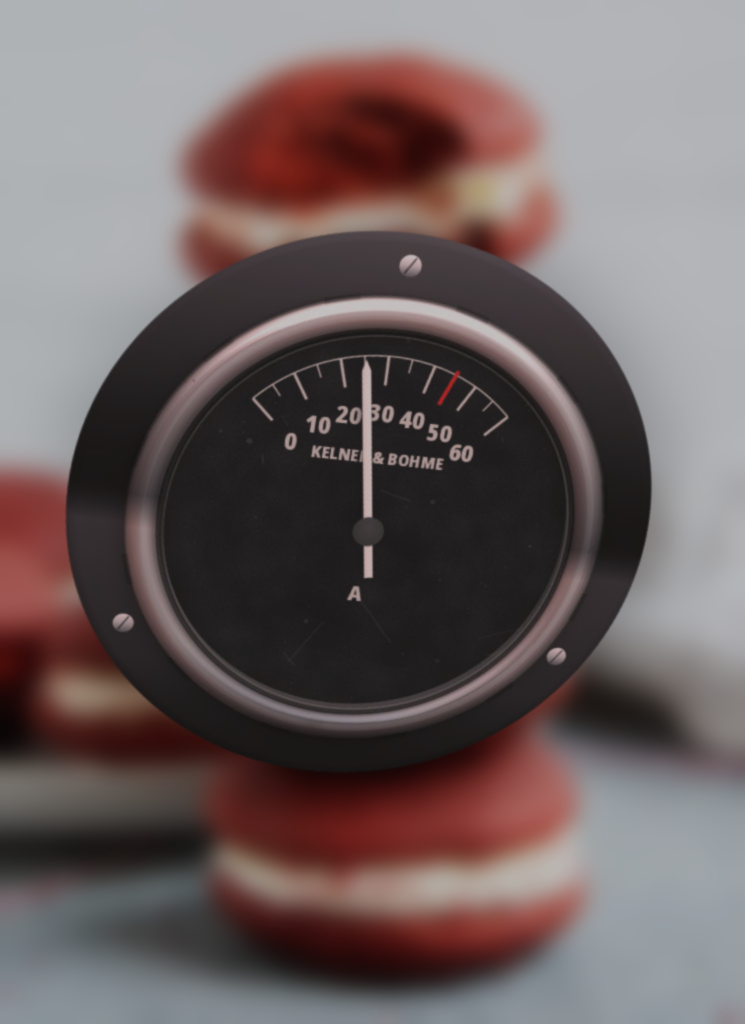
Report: 25 A
